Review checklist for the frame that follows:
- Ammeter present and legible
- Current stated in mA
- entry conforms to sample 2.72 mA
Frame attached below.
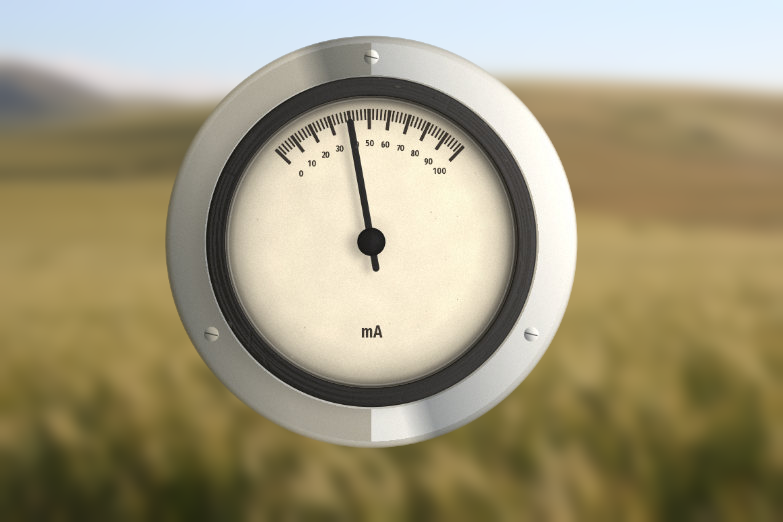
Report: 40 mA
